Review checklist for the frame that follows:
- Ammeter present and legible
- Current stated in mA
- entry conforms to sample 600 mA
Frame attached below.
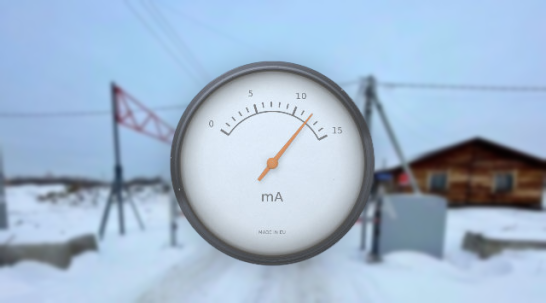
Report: 12 mA
